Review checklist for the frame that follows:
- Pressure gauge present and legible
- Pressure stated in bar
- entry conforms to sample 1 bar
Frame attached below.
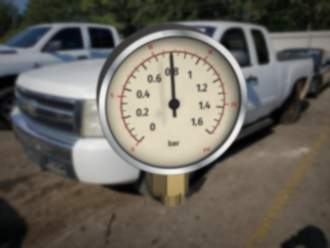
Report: 0.8 bar
